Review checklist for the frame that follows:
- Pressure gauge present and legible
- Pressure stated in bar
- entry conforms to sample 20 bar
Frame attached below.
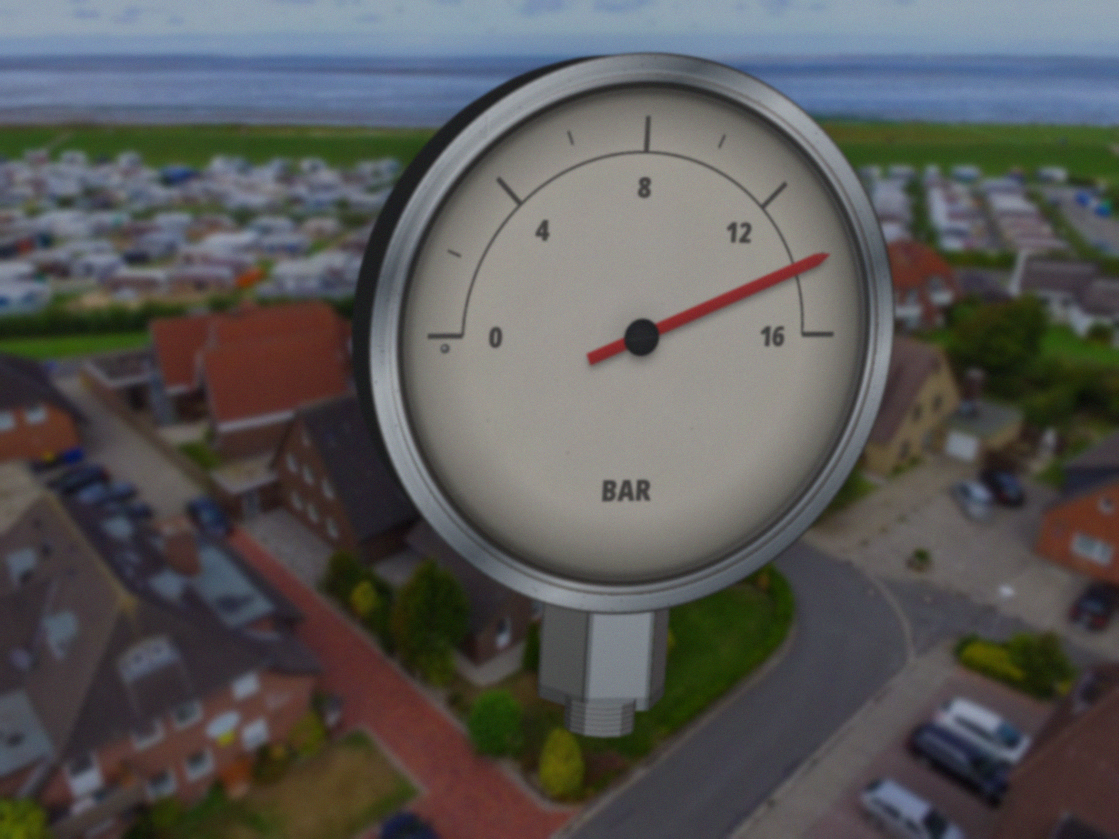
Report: 14 bar
